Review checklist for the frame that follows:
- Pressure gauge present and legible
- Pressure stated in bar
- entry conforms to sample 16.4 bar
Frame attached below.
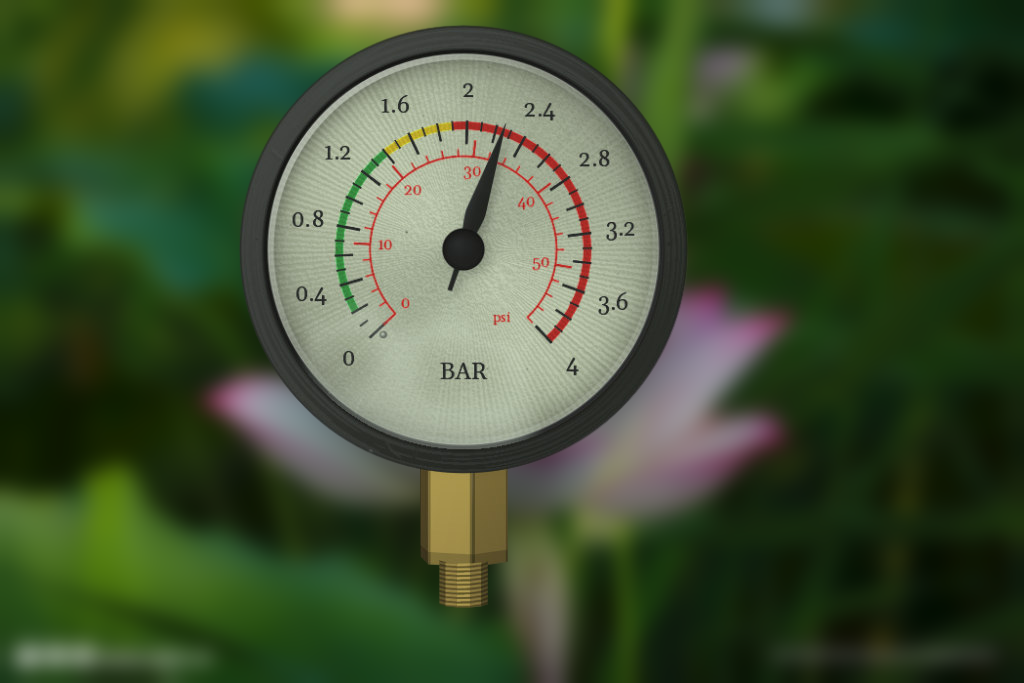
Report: 2.25 bar
